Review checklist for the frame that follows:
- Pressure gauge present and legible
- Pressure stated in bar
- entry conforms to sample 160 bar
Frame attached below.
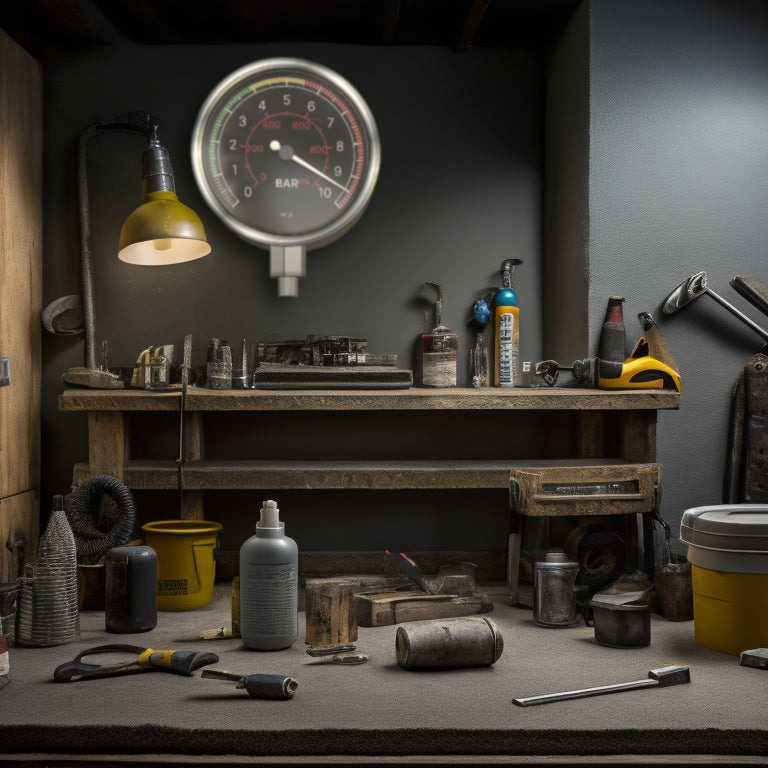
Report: 9.5 bar
